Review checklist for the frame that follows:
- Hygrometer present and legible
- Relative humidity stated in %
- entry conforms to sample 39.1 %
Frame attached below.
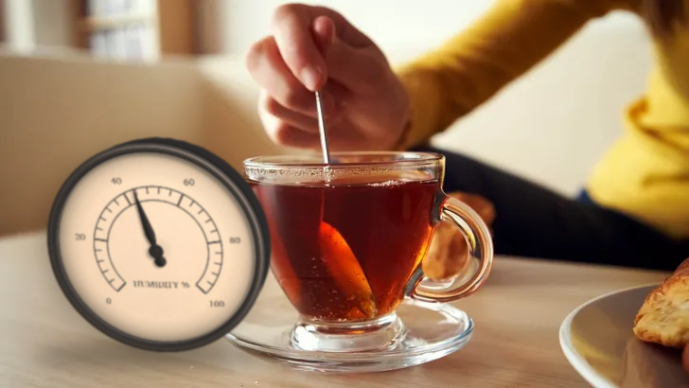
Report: 44 %
